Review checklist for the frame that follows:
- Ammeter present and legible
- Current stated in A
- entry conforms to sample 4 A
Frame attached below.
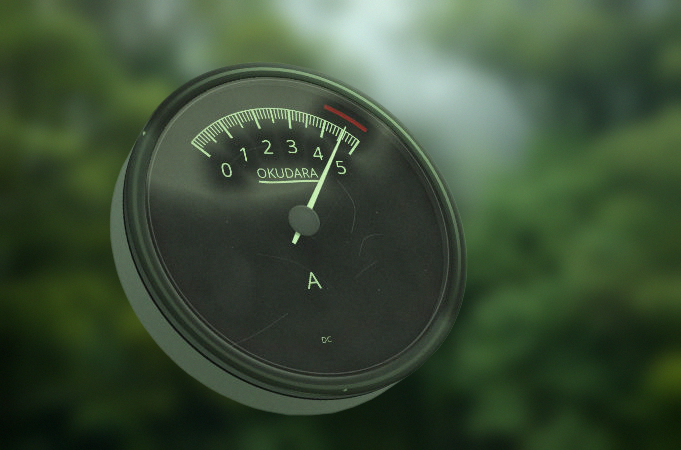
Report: 4.5 A
